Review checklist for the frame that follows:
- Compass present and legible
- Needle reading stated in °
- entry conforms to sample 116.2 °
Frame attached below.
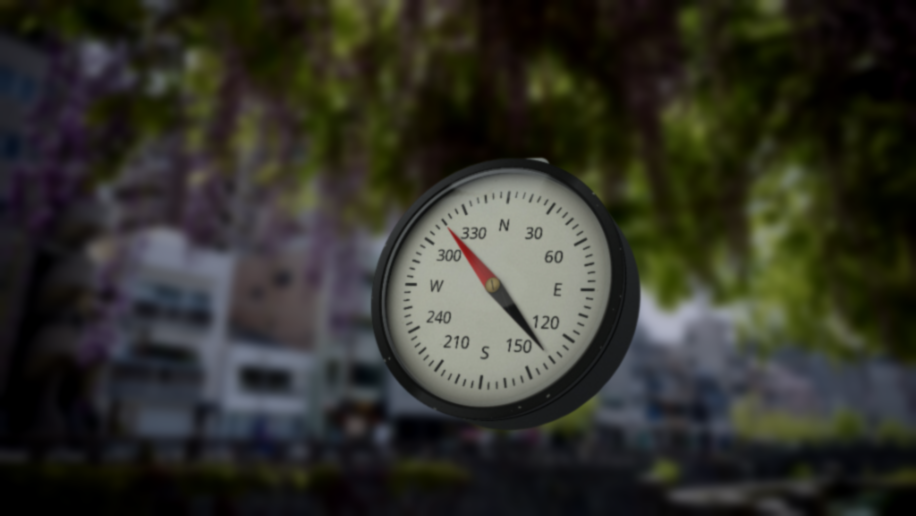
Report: 315 °
